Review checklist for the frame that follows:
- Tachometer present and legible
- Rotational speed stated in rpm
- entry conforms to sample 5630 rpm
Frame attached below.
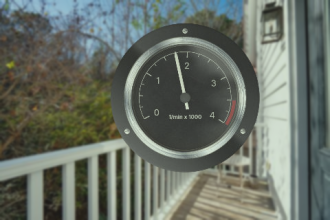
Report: 1750 rpm
